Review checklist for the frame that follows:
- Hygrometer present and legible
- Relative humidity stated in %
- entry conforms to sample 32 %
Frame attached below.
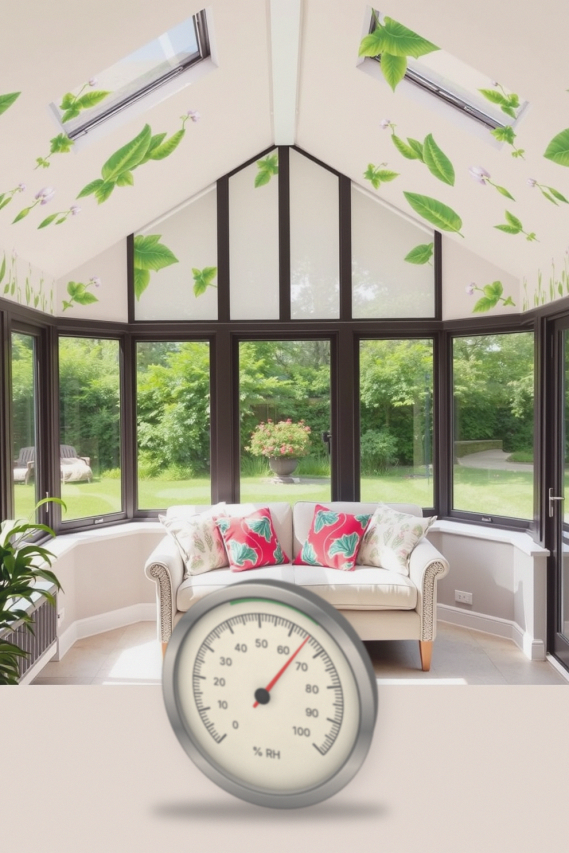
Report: 65 %
